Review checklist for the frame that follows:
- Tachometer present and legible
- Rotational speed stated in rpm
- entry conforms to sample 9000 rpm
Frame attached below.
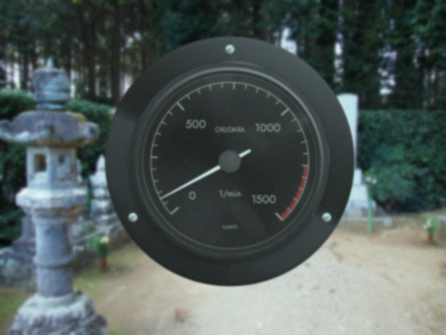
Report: 75 rpm
